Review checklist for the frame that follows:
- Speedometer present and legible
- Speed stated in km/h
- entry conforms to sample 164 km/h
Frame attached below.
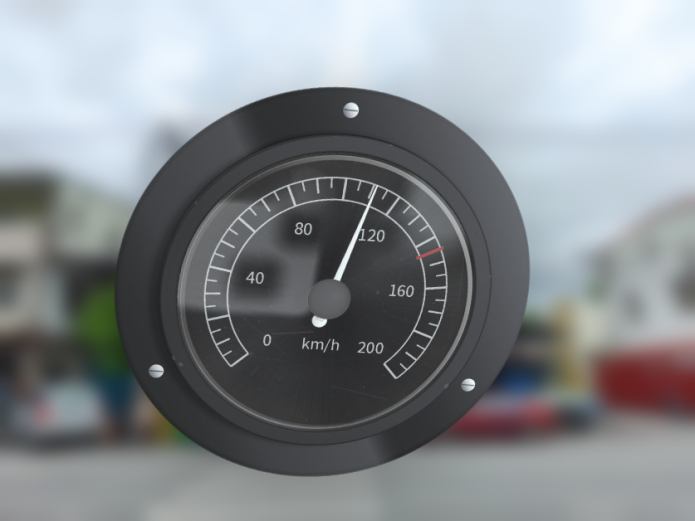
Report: 110 km/h
